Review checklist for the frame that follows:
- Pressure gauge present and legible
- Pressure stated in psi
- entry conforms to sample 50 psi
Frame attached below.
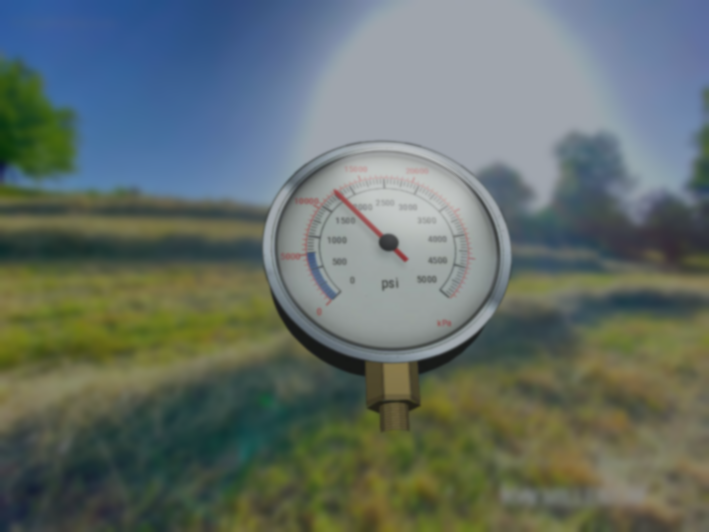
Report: 1750 psi
